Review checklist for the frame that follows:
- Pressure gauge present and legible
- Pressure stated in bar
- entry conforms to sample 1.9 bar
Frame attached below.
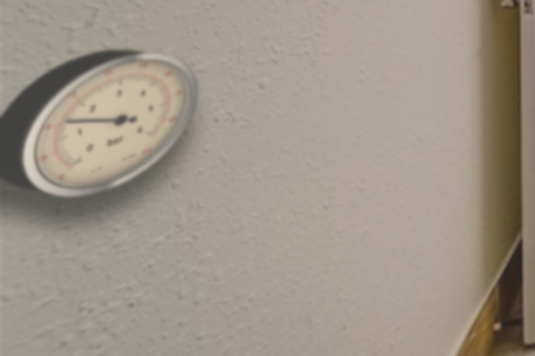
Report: 1.5 bar
